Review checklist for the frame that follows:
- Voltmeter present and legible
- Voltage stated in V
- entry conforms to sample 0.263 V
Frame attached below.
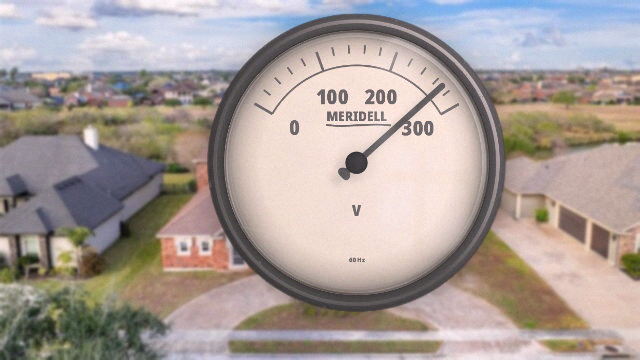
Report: 270 V
